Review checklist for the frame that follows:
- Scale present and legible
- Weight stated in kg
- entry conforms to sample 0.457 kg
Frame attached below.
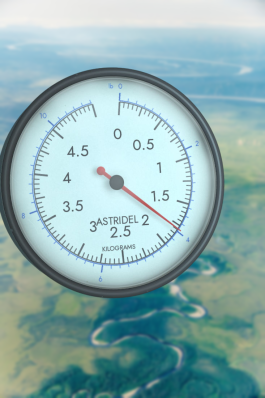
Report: 1.8 kg
